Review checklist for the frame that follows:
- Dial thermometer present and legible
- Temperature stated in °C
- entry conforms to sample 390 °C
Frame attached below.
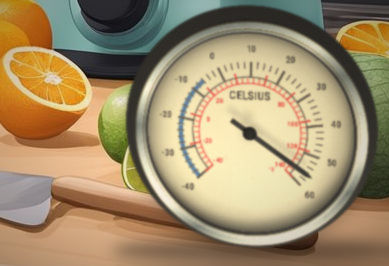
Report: 56 °C
